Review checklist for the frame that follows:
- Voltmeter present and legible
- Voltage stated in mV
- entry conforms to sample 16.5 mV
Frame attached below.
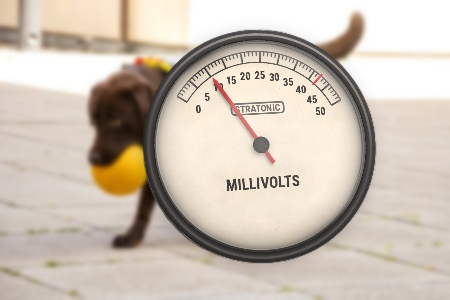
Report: 10 mV
